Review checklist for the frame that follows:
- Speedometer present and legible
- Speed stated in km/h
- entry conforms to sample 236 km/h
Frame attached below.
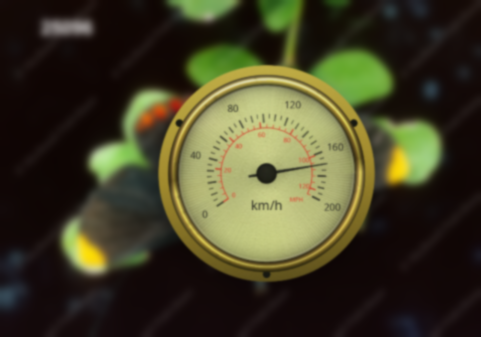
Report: 170 km/h
